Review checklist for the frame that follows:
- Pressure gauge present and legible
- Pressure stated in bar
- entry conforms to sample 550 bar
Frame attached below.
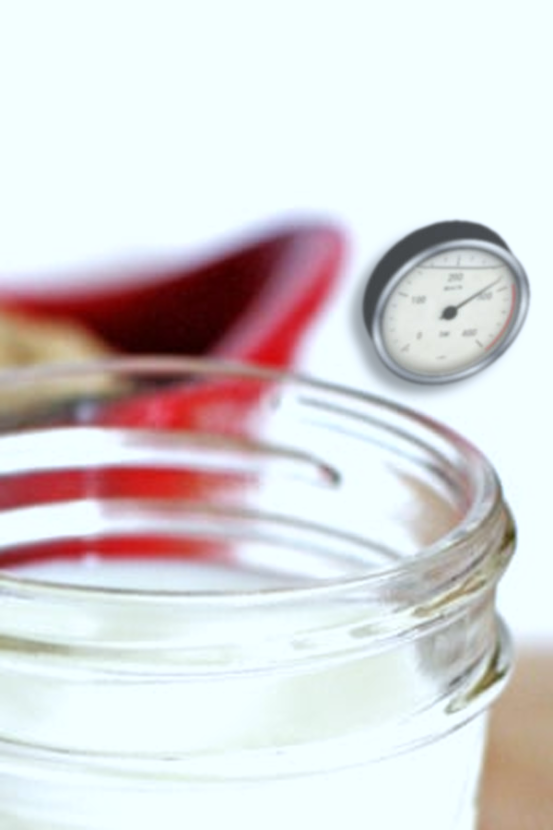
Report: 280 bar
